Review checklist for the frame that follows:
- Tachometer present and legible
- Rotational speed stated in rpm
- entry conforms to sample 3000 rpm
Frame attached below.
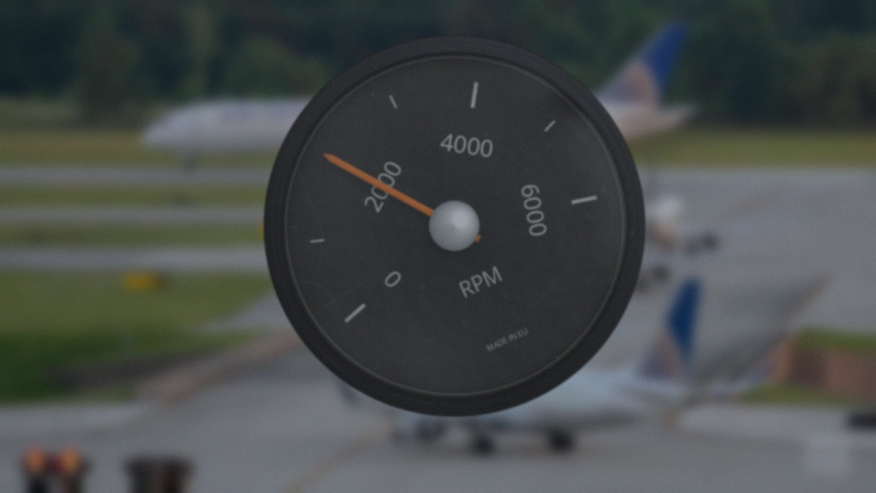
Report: 2000 rpm
